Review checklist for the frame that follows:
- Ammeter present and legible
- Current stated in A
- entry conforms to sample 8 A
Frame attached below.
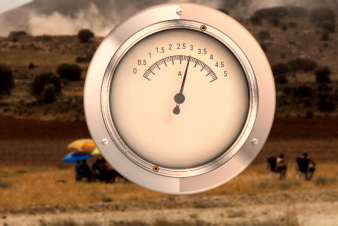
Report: 3 A
